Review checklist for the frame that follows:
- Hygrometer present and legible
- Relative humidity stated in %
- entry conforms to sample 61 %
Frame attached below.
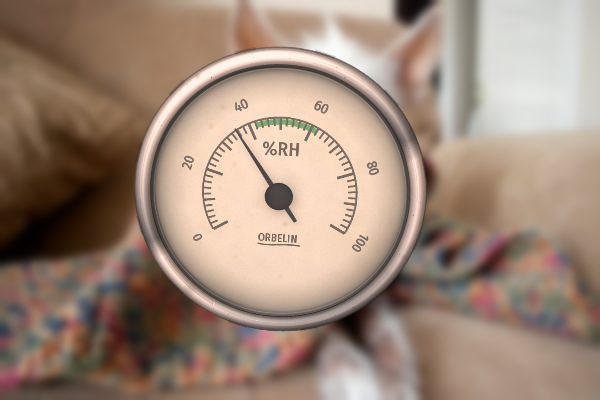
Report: 36 %
